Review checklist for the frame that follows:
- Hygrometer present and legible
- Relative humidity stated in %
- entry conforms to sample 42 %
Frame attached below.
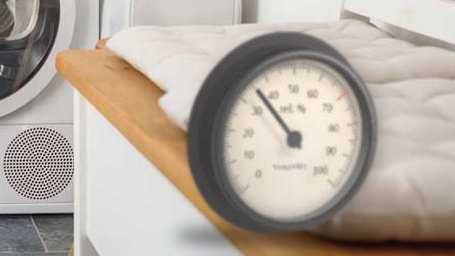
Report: 35 %
